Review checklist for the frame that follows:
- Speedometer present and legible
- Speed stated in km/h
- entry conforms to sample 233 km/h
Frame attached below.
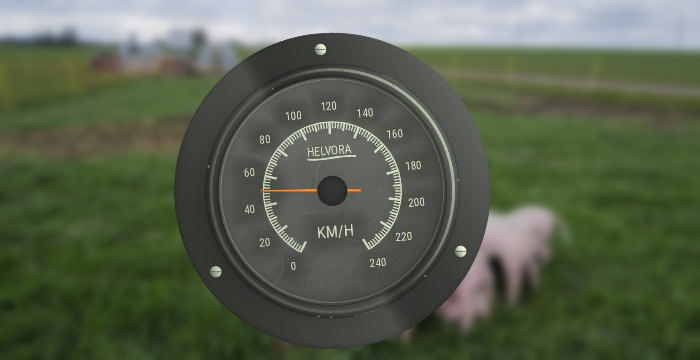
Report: 50 km/h
